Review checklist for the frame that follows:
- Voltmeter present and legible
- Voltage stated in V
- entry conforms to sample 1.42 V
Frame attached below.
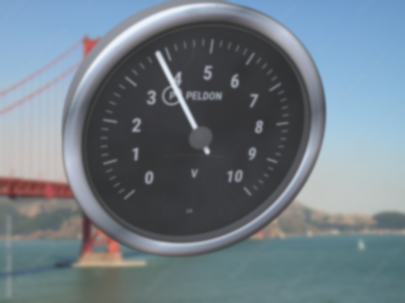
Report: 3.8 V
